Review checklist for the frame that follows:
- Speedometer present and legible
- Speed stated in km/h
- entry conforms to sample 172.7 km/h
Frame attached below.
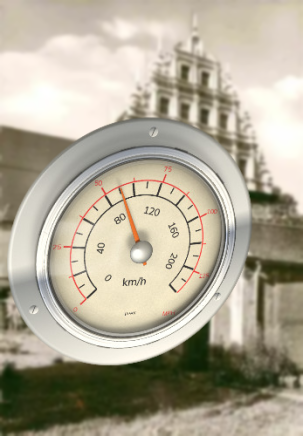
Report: 90 km/h
